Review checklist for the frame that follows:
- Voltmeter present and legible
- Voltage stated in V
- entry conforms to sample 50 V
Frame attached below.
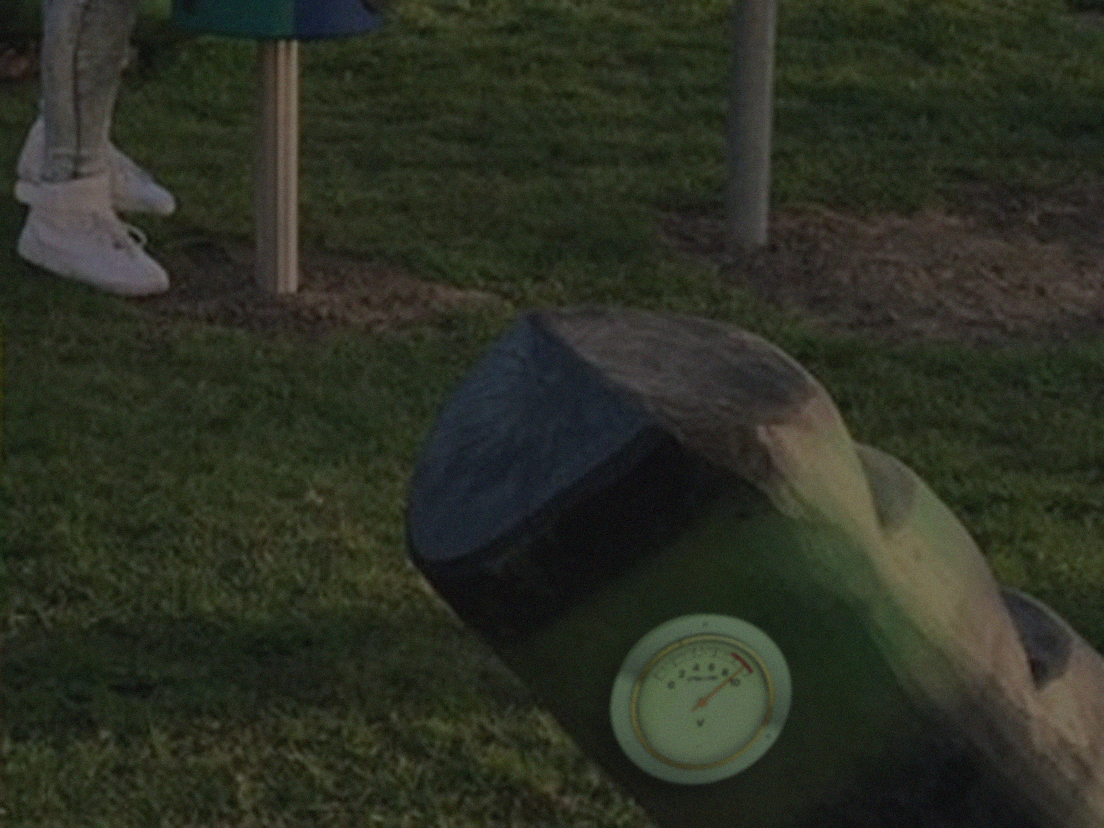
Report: 9 V
